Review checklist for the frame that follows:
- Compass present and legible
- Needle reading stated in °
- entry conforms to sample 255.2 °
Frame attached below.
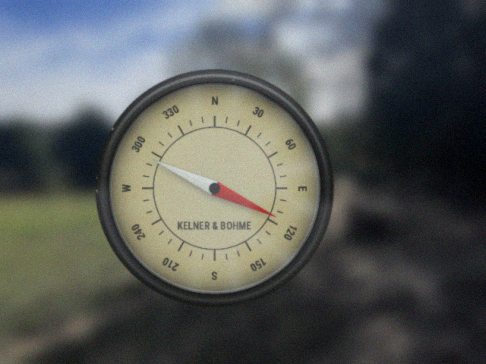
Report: 115 °
